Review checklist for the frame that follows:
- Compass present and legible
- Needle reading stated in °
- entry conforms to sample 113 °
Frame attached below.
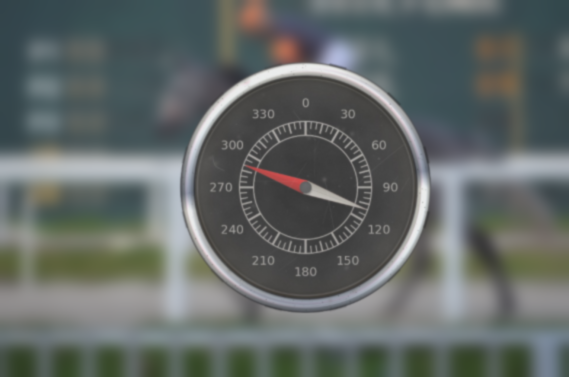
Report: 290 °
